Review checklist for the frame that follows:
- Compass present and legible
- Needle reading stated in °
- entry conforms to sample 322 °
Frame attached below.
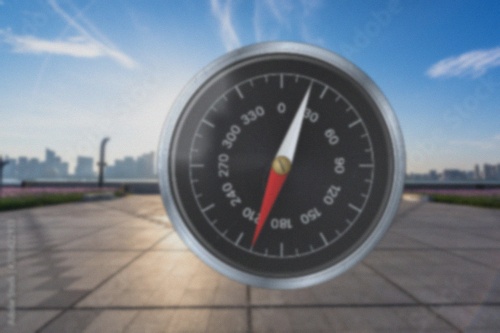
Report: 200 °
